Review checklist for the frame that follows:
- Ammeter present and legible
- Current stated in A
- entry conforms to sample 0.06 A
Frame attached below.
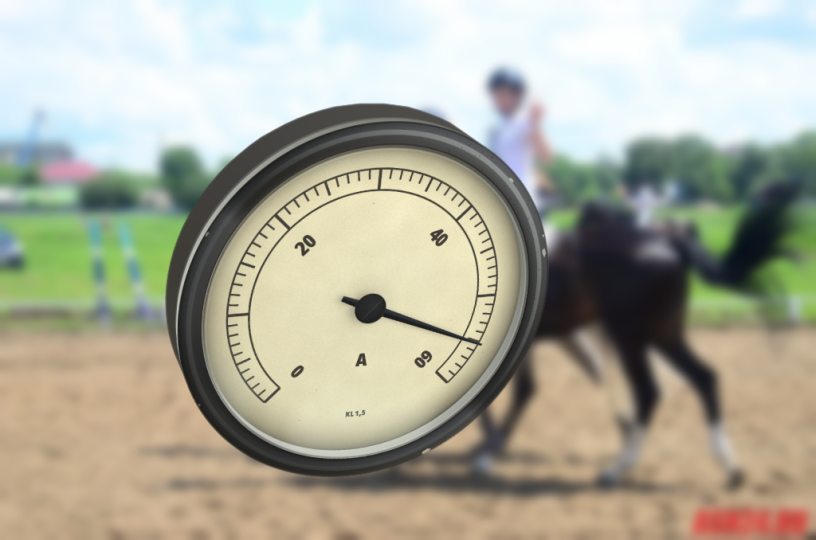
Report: 55 A
